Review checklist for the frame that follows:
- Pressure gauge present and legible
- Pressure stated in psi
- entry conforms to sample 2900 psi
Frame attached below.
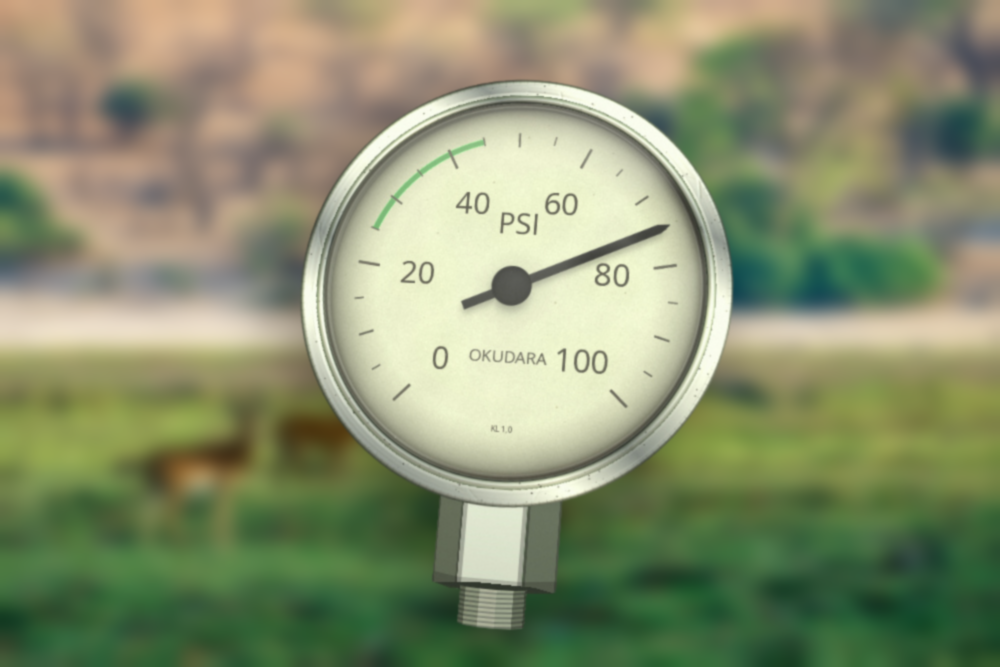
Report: 75 psi
